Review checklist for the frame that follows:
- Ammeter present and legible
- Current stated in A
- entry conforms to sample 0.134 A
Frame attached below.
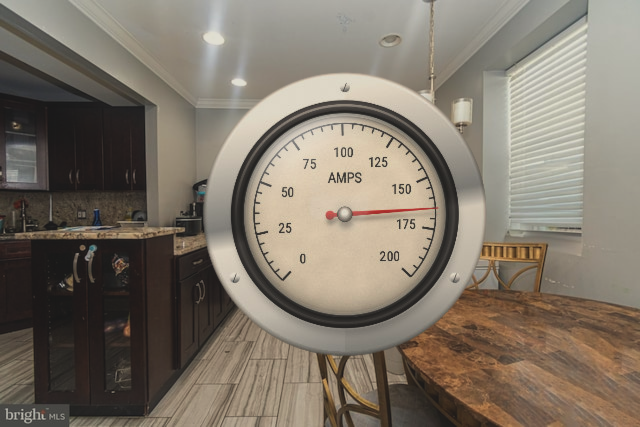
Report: 165 A
